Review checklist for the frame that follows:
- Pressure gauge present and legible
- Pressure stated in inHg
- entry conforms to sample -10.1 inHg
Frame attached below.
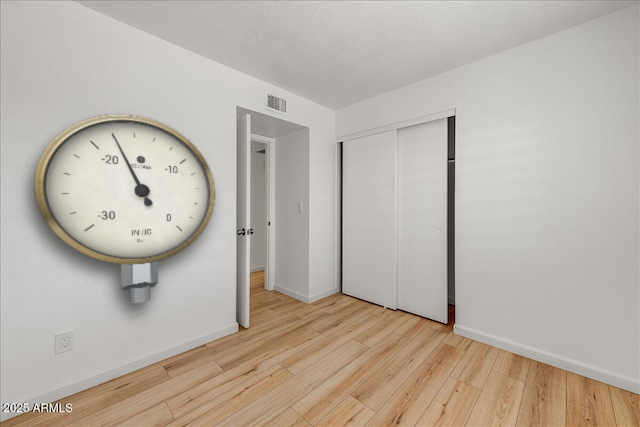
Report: -18 inHg
